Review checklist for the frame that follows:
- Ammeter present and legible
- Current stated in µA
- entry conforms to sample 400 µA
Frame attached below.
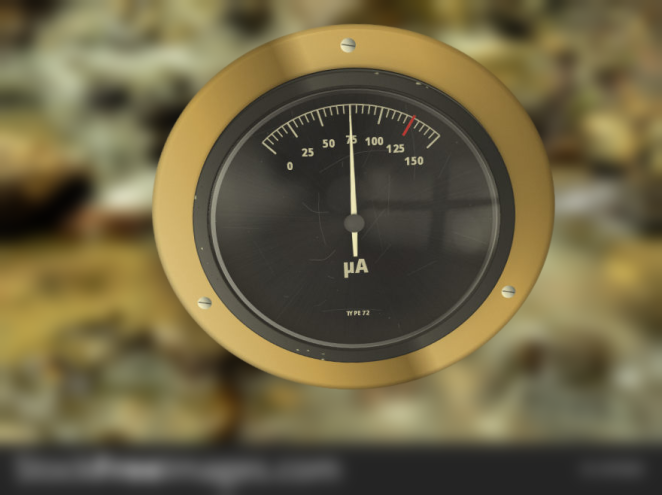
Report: 75 µA
